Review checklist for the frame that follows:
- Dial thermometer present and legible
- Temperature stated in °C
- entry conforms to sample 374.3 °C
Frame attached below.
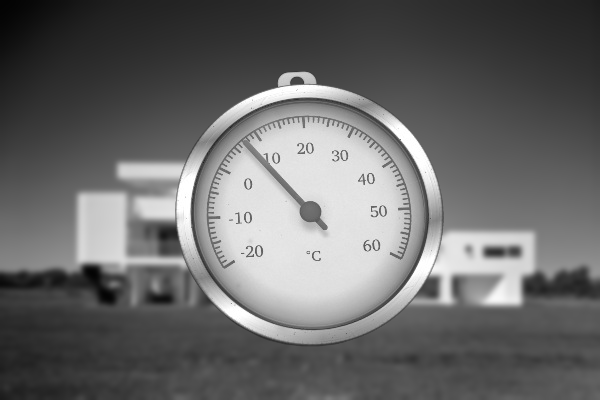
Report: 7 °C
